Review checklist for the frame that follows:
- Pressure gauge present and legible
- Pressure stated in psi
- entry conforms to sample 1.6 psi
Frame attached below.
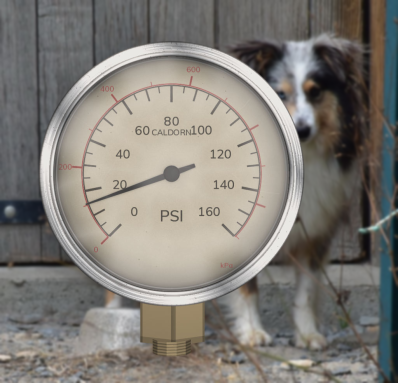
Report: 15 psi
